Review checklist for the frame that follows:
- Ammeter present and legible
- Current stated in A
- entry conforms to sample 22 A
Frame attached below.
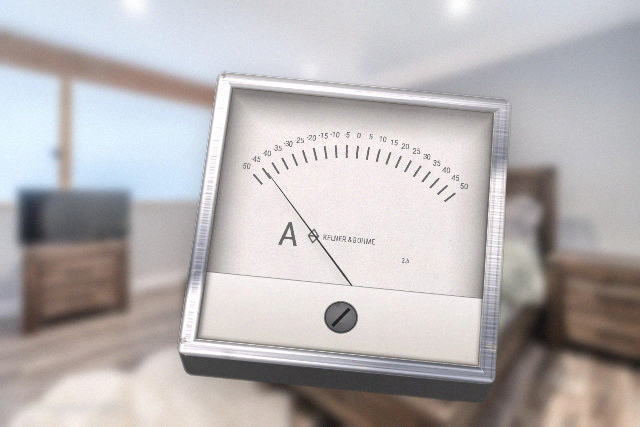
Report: -45 A
